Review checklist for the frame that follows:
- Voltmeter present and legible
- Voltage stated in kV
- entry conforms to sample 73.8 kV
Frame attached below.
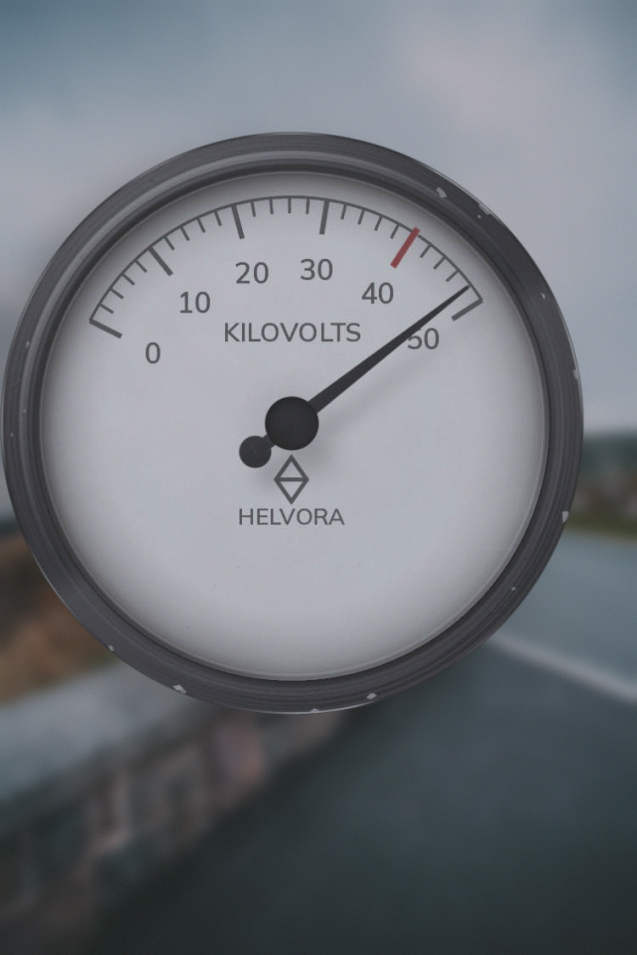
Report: 48 kV
